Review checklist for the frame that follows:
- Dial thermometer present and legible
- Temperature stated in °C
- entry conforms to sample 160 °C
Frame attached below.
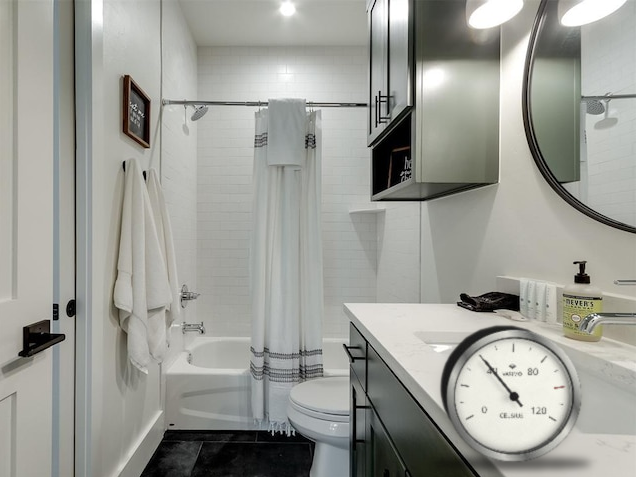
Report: 40 °C
